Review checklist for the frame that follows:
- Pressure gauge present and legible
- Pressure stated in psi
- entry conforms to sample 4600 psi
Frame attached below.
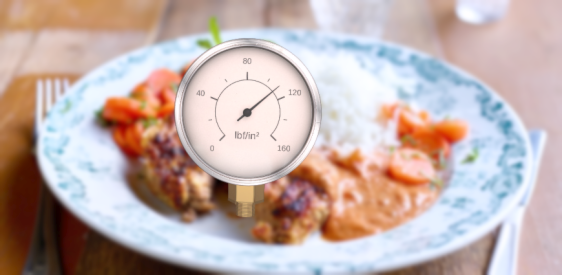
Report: 110 psi
